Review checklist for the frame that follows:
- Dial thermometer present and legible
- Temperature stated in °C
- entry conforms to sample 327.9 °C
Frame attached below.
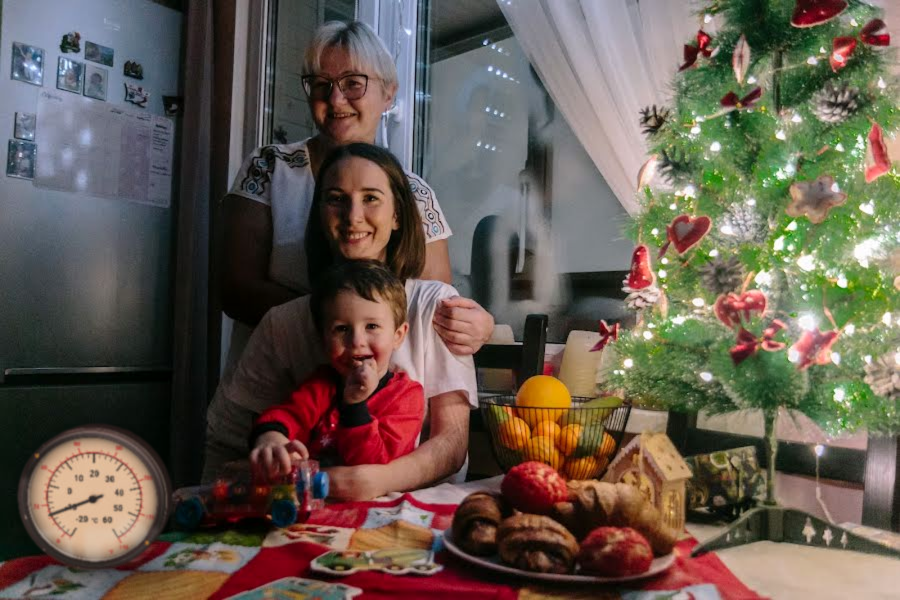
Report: -10 °C
